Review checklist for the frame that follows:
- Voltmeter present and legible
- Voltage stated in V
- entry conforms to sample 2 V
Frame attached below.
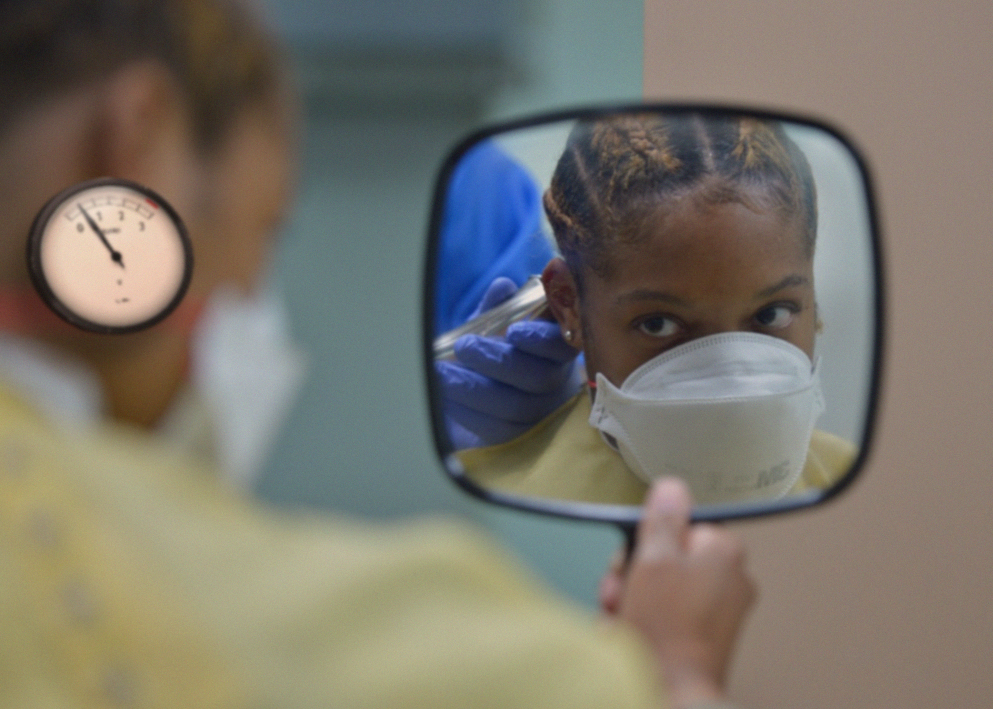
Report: 0.5 V
